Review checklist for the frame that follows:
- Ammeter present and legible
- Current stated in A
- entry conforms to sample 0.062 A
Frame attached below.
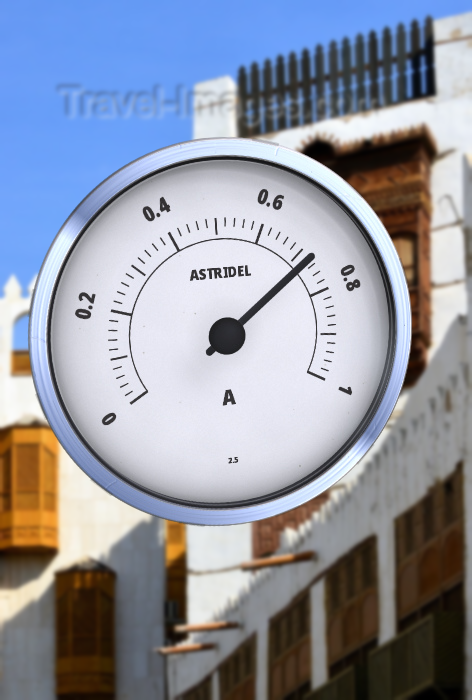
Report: 0.72 A
